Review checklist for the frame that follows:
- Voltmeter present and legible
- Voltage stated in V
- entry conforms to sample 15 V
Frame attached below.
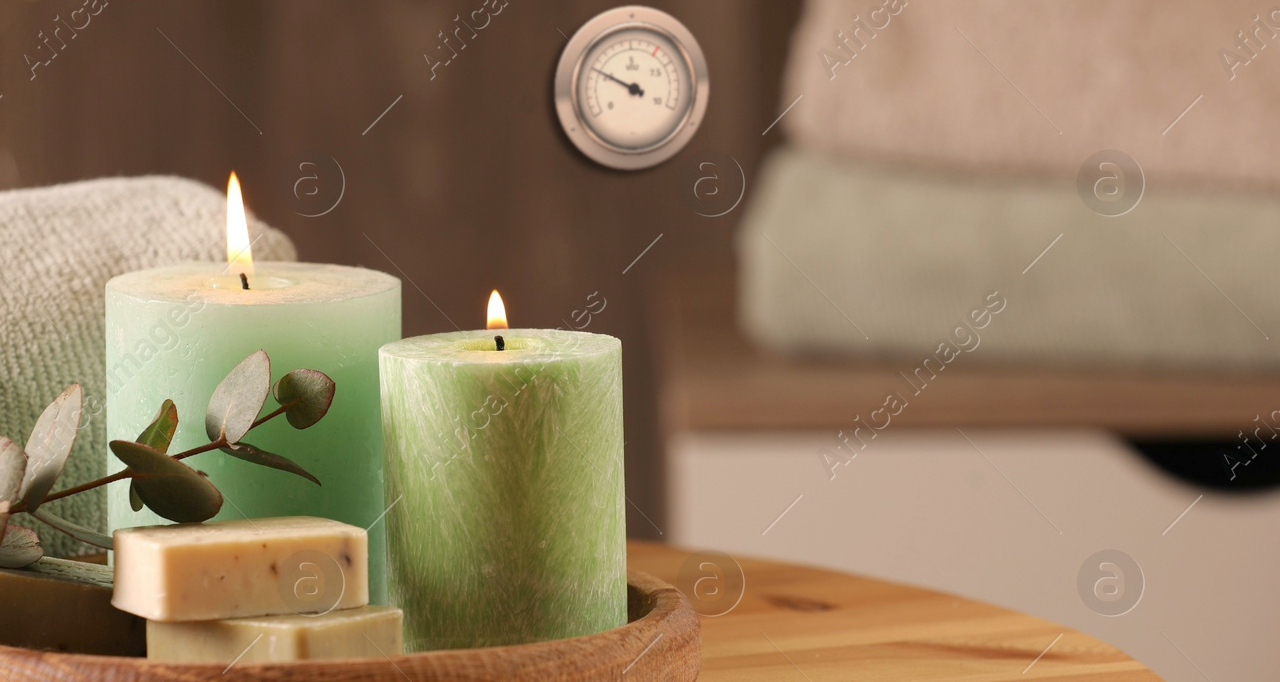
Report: 2.5 V
